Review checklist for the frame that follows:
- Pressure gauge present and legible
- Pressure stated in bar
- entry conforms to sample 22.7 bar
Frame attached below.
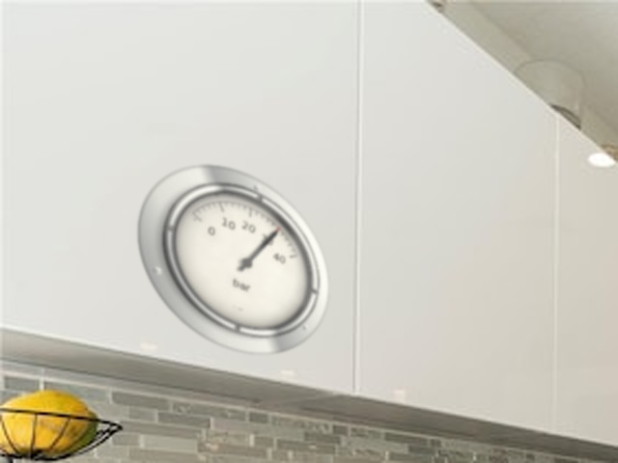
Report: 30 bar
